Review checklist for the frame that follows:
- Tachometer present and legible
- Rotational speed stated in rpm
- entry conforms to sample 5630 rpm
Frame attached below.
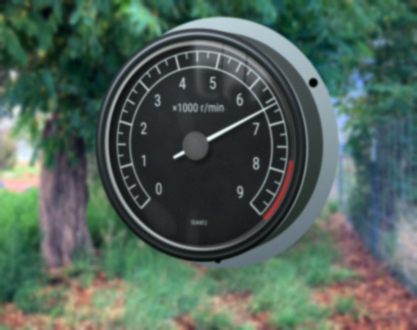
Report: 6625 rpm
